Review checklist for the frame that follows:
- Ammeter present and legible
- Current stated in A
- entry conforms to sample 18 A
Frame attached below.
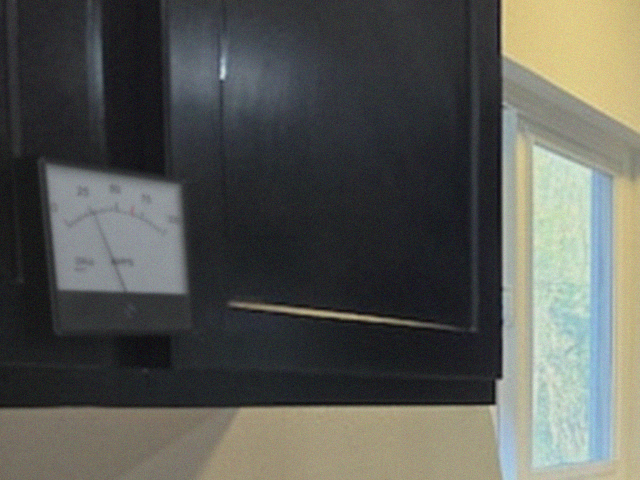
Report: 25 A
